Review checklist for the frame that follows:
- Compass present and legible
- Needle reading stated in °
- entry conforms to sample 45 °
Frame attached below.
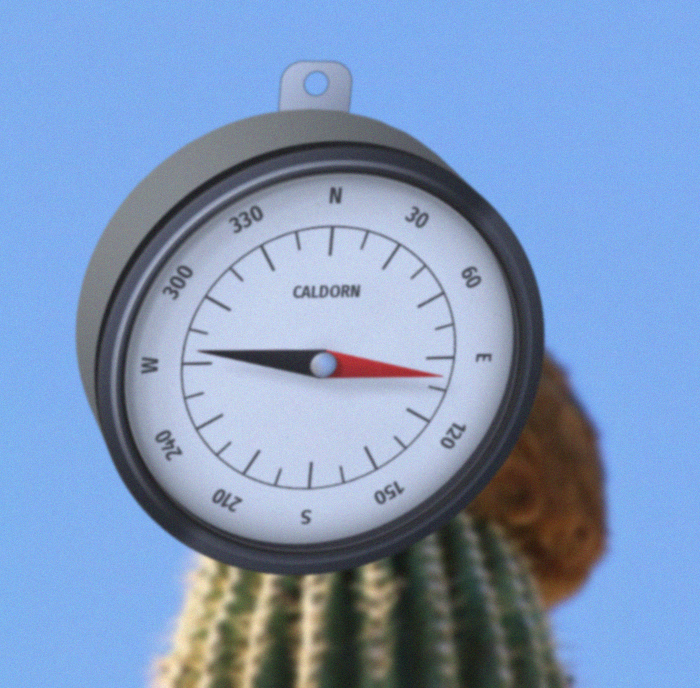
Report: 97.5 °
